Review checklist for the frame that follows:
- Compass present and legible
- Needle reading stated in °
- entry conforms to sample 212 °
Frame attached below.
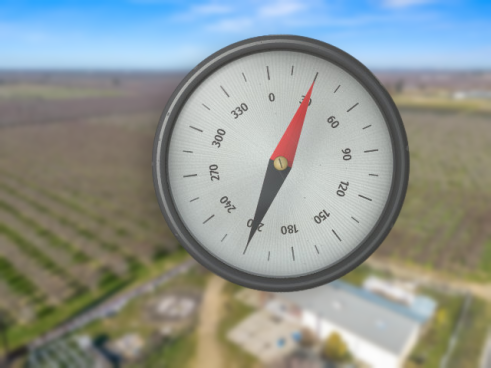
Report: 30 °
